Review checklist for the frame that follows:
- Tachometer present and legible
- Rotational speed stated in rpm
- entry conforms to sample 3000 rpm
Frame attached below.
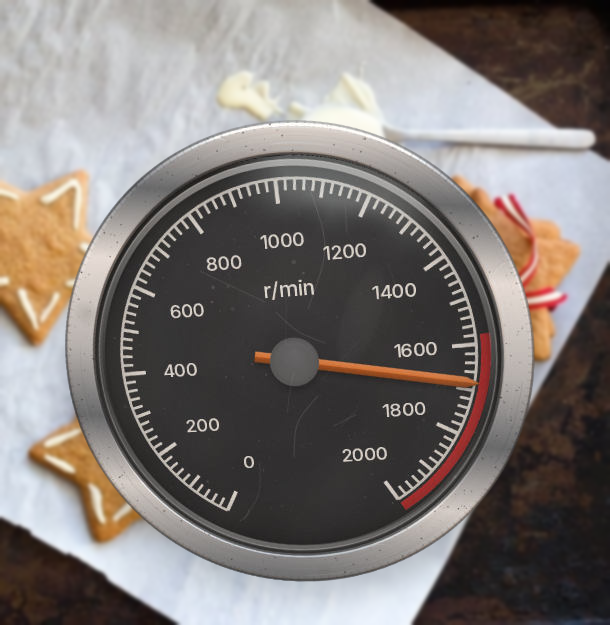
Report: 1680 rpm
